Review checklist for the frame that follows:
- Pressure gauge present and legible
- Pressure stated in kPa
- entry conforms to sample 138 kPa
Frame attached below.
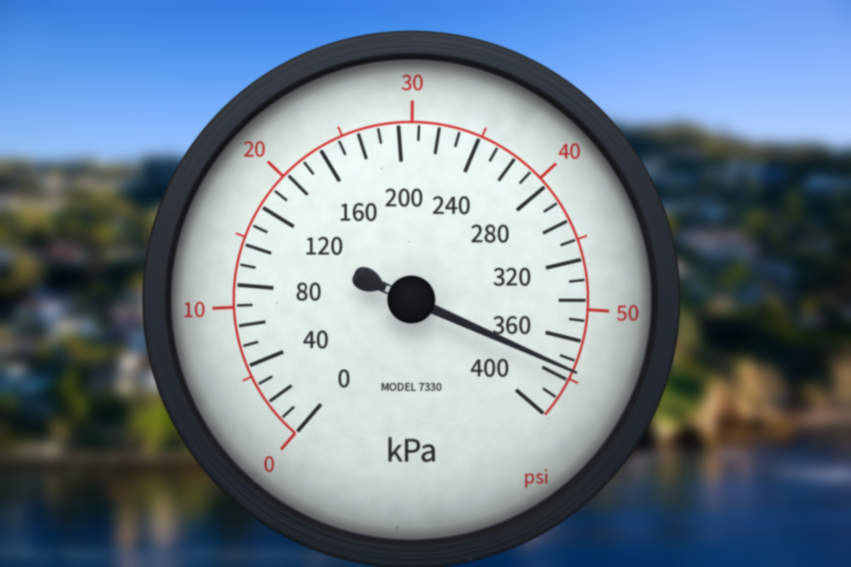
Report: 375 kPa
